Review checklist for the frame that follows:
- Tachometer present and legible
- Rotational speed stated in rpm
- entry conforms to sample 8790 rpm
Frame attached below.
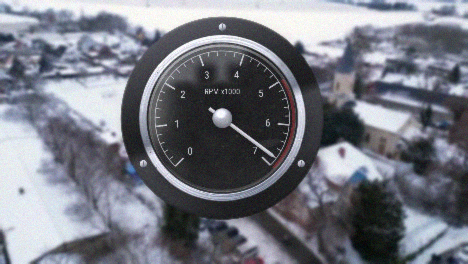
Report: 6800 rpm
